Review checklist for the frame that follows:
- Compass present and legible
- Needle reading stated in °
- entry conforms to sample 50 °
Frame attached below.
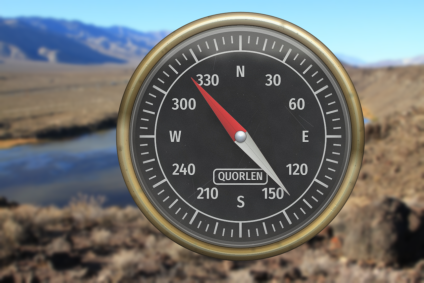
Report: 320 °
